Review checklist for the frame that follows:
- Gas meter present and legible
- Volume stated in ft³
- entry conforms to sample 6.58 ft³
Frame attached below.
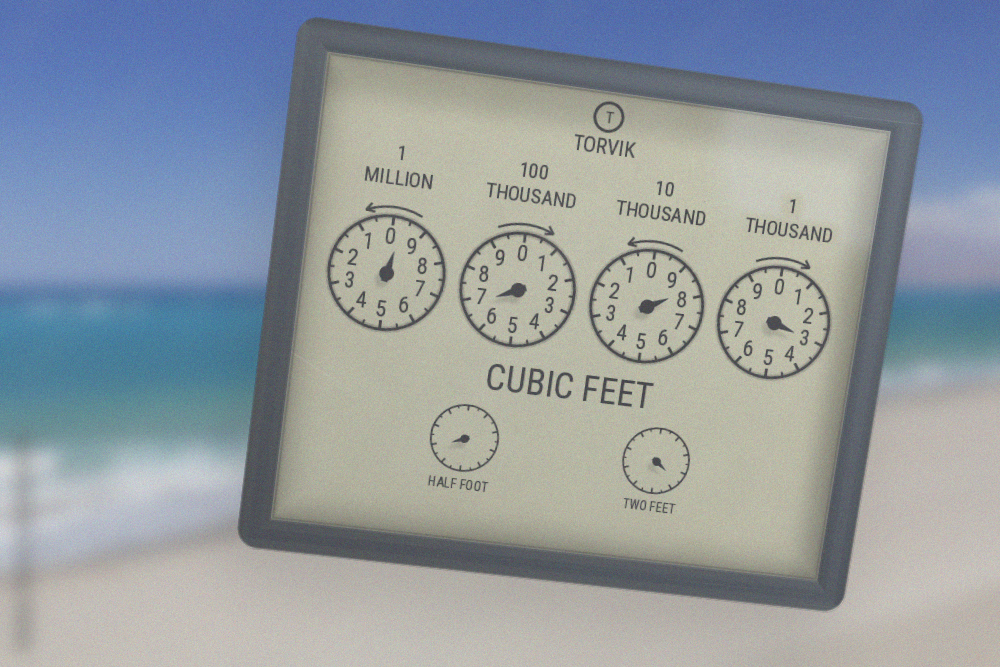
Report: 968300 ft³
